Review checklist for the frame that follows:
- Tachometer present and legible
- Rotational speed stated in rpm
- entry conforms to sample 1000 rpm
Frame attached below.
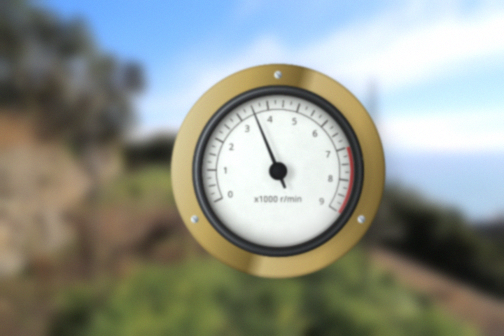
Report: 3500 rpm
